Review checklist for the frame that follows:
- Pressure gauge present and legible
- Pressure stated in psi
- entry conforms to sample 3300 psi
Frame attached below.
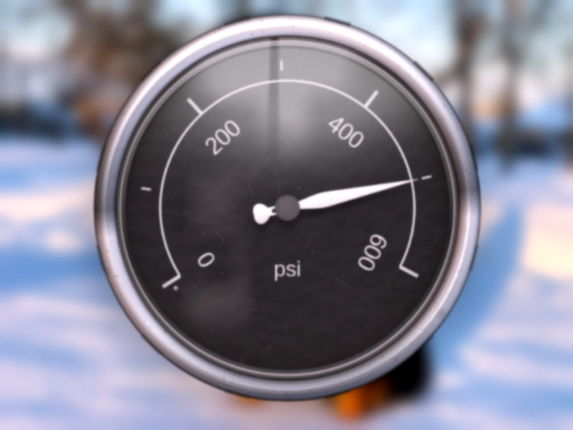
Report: 500 psi
